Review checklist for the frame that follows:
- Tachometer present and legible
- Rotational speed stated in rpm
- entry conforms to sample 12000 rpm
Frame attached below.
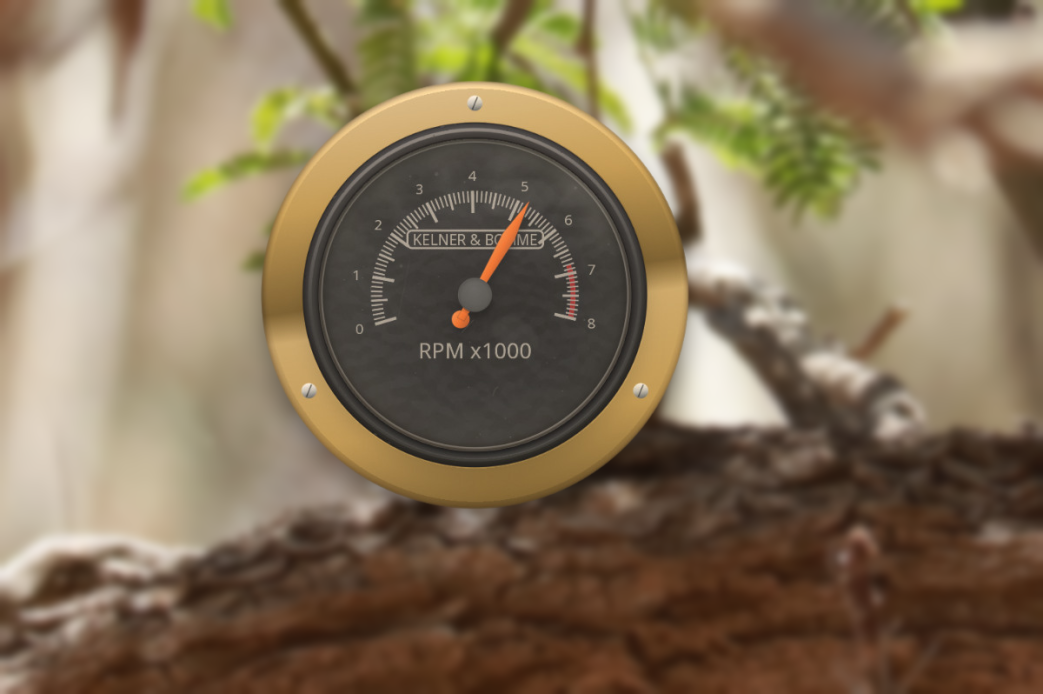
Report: 5200 rpm
